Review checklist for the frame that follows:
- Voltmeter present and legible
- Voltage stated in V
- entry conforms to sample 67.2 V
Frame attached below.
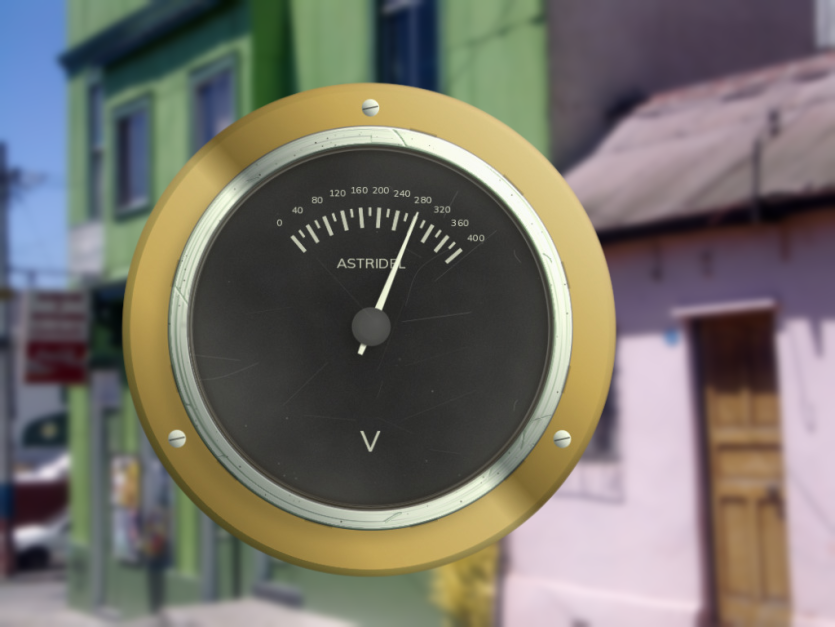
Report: 280 V
